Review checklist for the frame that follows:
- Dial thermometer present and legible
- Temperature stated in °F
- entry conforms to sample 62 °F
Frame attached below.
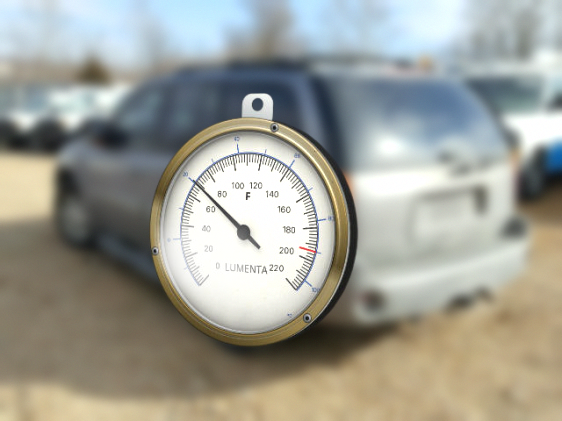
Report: 70 °F
